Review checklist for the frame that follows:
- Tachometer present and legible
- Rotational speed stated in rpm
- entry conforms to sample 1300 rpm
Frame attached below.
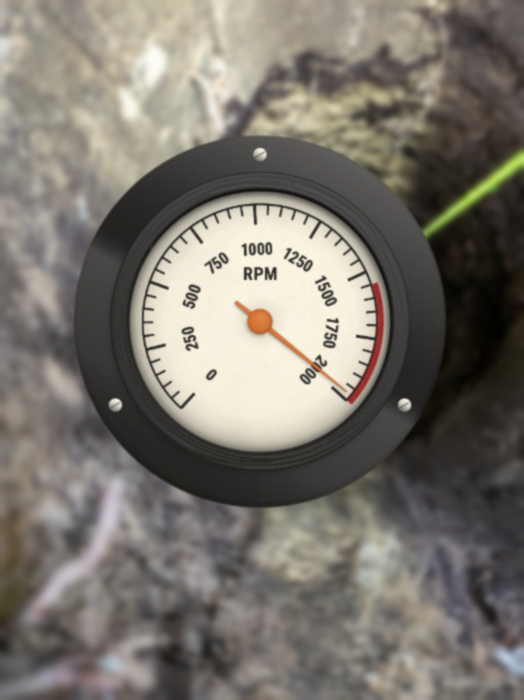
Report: 1975 rpm
